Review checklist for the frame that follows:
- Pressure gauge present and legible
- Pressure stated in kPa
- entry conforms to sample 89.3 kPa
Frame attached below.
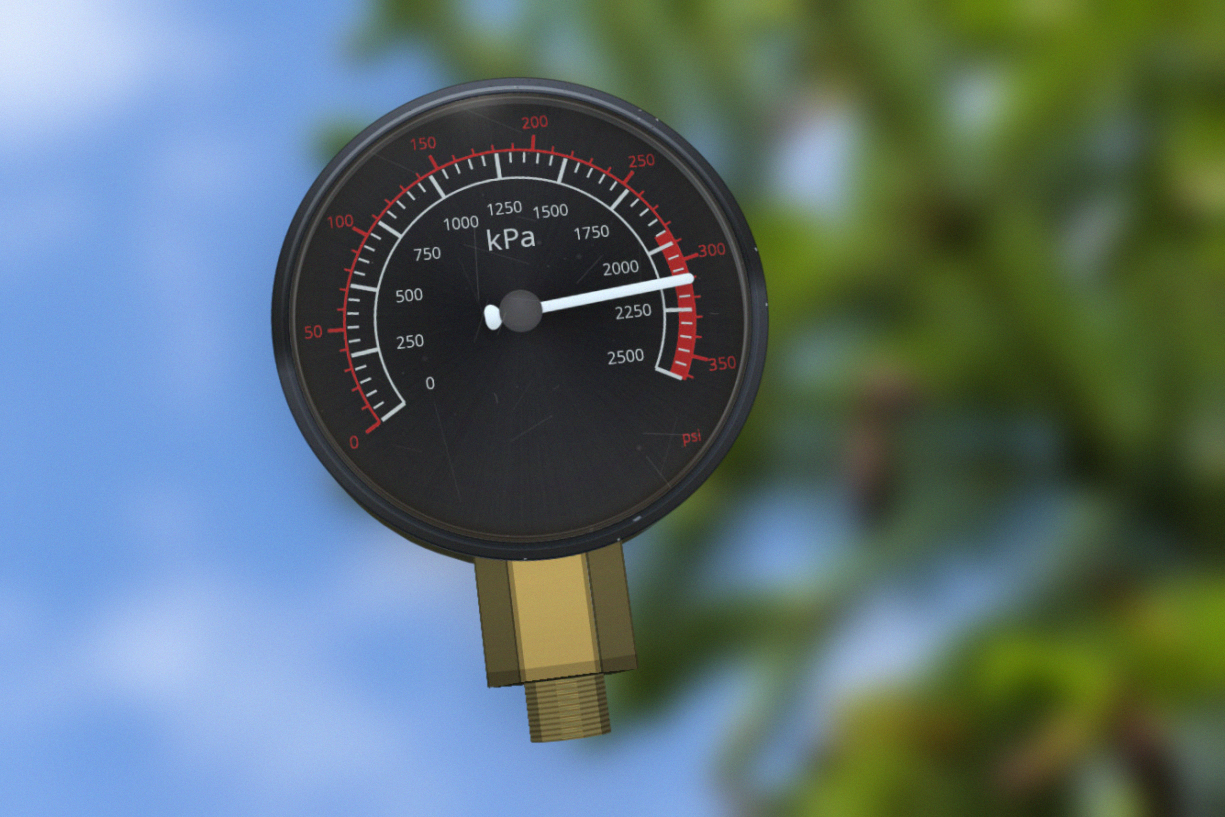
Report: 2150 kPa
